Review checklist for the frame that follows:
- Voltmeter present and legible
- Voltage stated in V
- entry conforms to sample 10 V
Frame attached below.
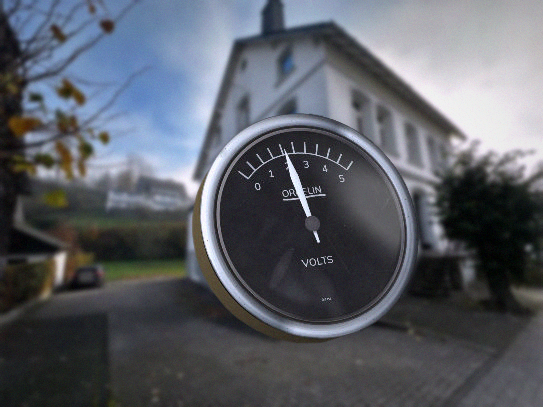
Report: 2 V
